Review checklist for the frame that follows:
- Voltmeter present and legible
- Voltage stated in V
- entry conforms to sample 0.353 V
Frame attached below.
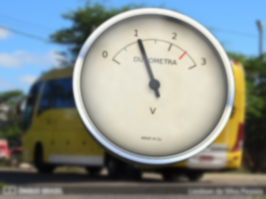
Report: 1 V
